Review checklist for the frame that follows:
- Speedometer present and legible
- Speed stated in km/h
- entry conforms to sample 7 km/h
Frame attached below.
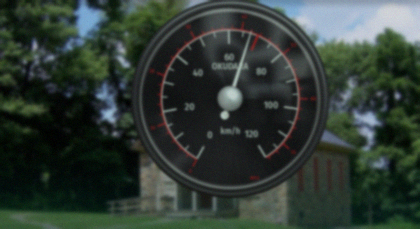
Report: 67.5 km/h
